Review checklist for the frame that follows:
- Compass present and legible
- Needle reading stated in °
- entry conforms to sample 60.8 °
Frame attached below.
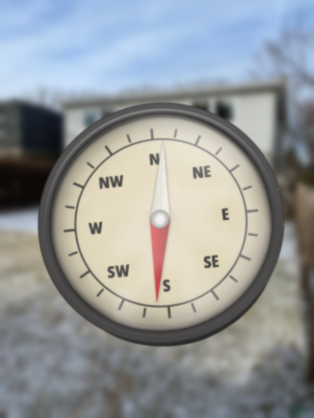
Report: 187.5 °
